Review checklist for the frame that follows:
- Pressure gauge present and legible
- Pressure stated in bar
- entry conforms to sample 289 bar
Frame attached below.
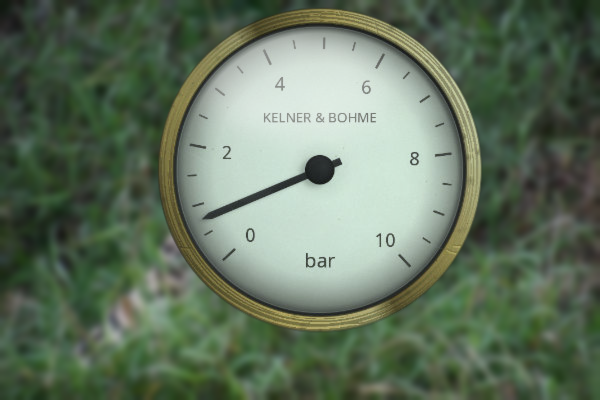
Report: 0.75 bar
